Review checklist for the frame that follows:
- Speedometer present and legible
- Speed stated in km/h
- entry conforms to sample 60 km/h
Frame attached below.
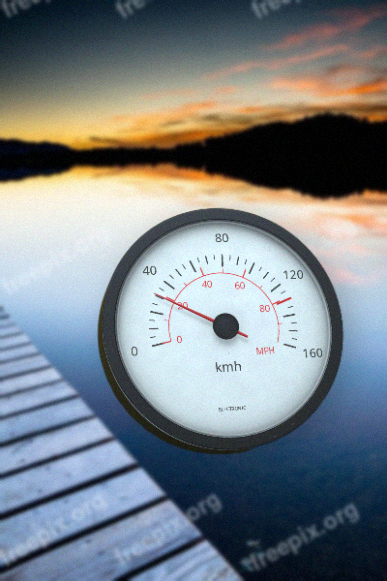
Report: 30 km/h
